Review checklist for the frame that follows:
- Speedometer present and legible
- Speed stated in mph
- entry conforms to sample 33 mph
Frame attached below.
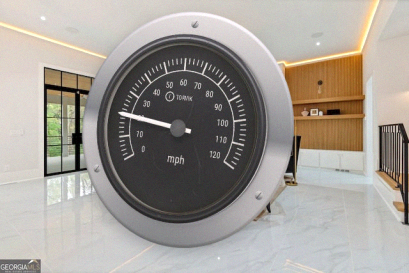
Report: 20 mph
